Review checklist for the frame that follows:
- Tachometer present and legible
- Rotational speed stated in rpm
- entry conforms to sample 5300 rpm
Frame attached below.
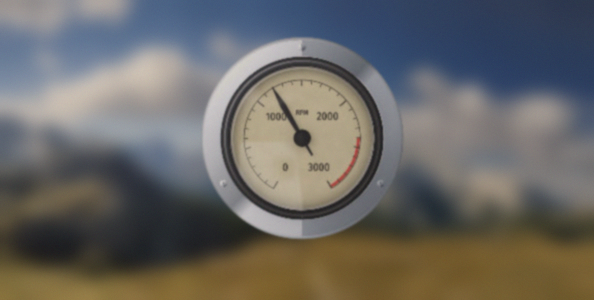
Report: 1200 rpm
